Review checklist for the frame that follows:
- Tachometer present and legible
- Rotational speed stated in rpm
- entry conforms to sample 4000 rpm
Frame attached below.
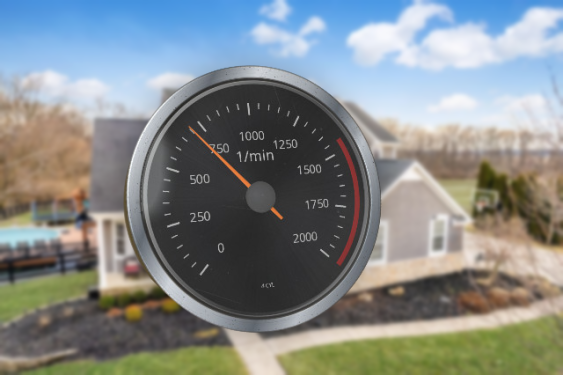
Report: 700 rpm
